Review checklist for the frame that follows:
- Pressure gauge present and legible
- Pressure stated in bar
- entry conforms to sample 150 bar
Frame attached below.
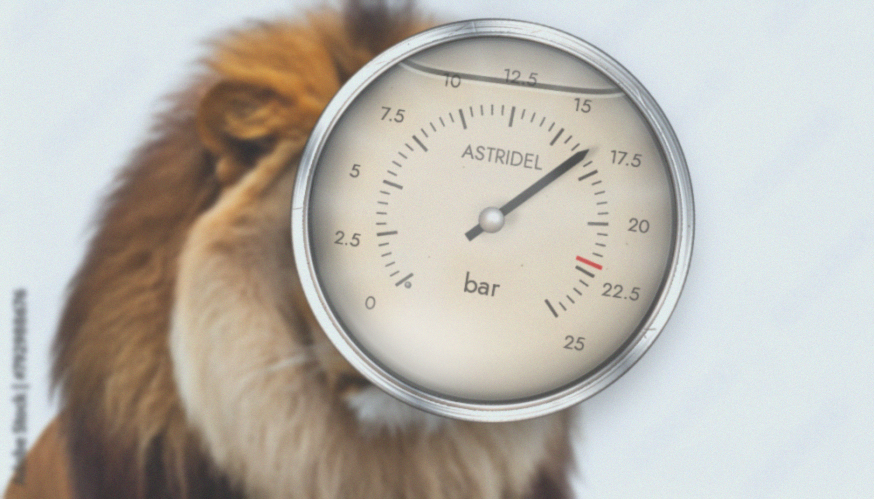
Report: 16.5 bar
